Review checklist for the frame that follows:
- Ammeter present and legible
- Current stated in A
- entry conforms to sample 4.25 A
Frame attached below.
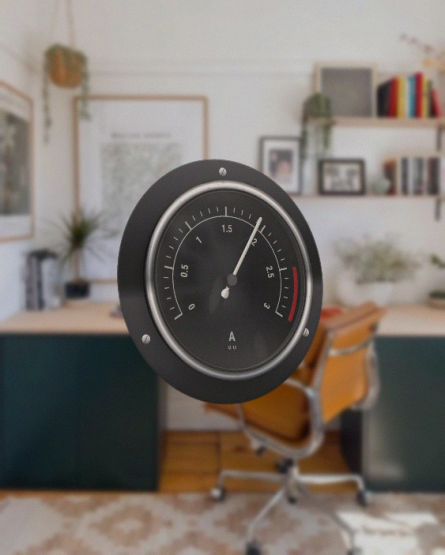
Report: 1.9 A
